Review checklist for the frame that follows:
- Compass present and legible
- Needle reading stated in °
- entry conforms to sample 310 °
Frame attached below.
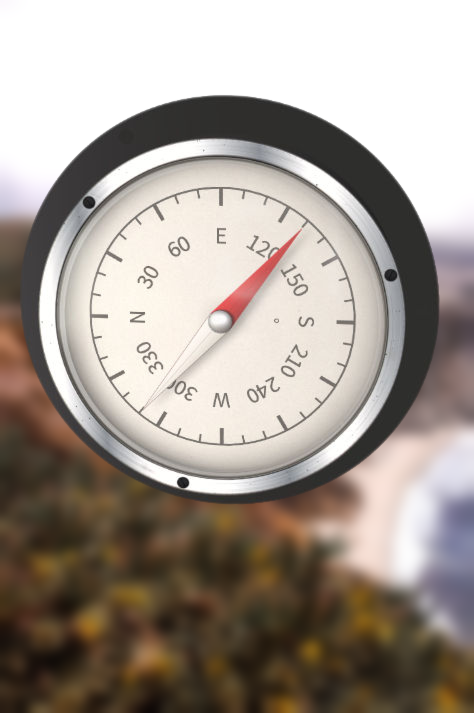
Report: 130 °
